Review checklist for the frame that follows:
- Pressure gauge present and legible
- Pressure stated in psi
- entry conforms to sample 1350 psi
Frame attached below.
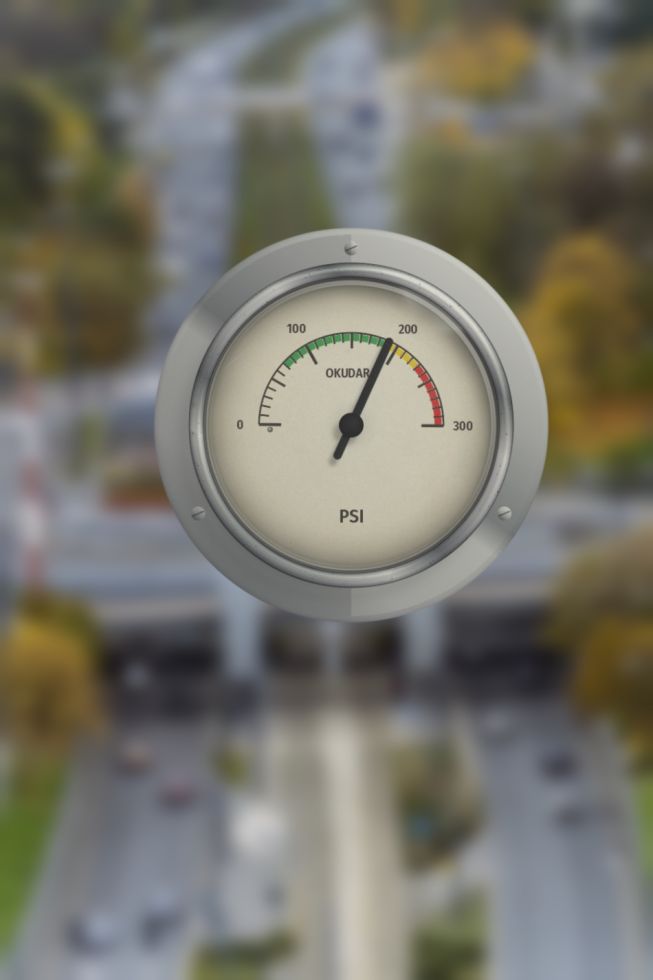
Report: 190 psi
